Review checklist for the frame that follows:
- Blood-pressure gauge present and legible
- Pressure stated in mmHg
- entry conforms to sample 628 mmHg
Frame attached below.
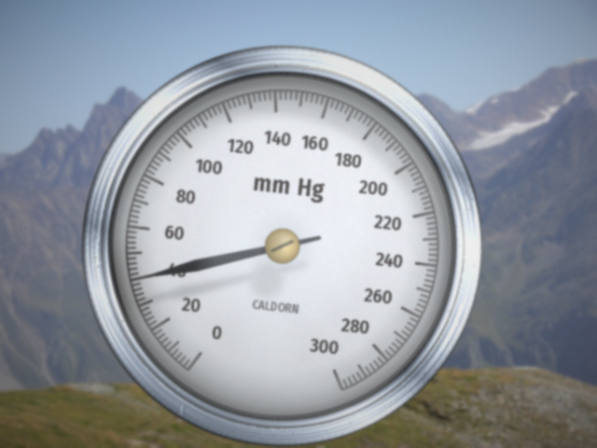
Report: 40 mmHg
